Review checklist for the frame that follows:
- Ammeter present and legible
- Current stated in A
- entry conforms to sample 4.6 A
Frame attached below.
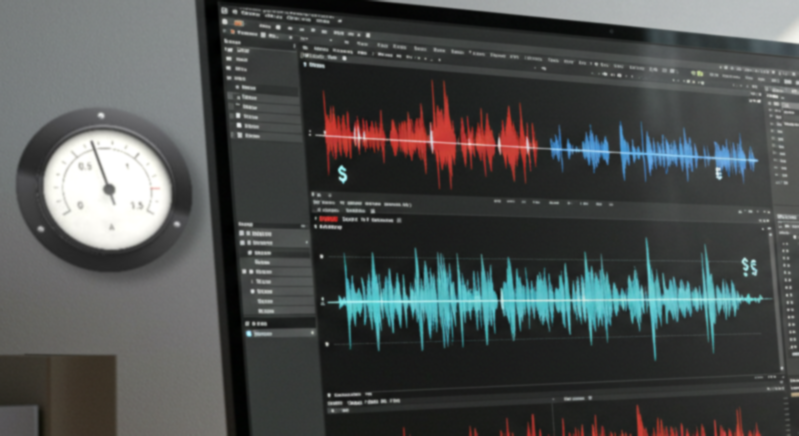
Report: 0.65 A
